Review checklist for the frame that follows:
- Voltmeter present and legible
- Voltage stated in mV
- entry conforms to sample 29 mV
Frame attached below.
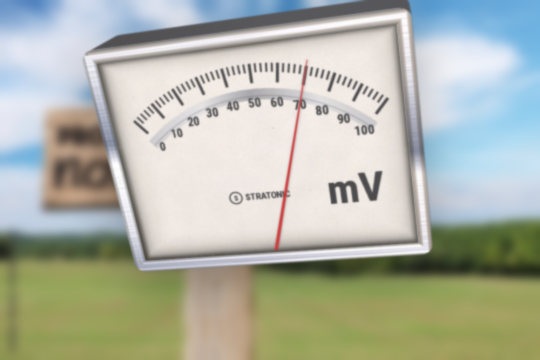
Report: 70 mV
